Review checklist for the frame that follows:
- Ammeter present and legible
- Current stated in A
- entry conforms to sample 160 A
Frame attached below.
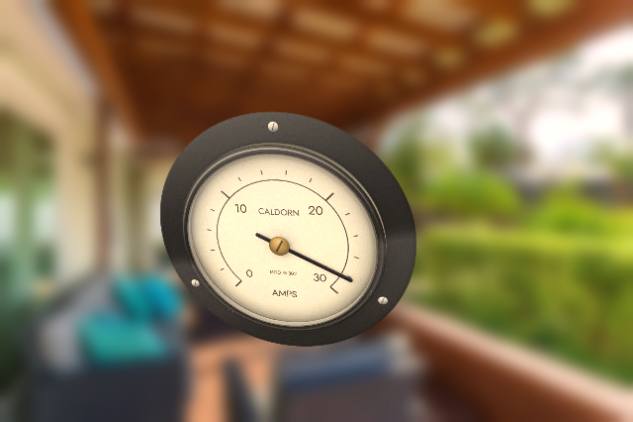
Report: 28 A
